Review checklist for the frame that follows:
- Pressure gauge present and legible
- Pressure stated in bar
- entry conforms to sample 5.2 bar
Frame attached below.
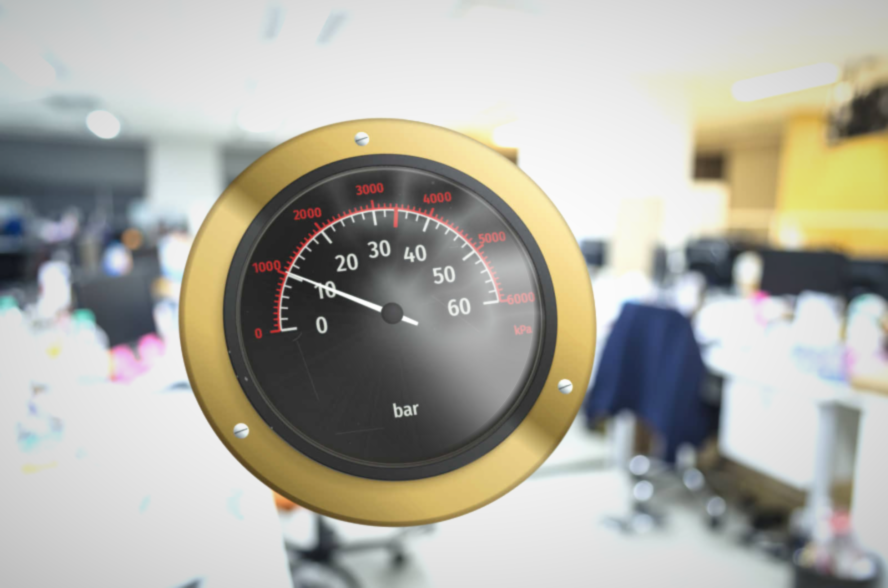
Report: 10 bar
